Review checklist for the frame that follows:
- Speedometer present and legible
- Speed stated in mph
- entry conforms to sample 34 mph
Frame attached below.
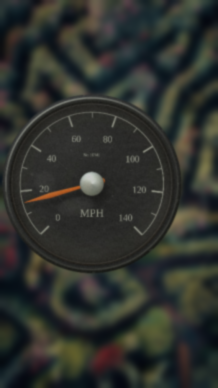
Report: 15 mph
